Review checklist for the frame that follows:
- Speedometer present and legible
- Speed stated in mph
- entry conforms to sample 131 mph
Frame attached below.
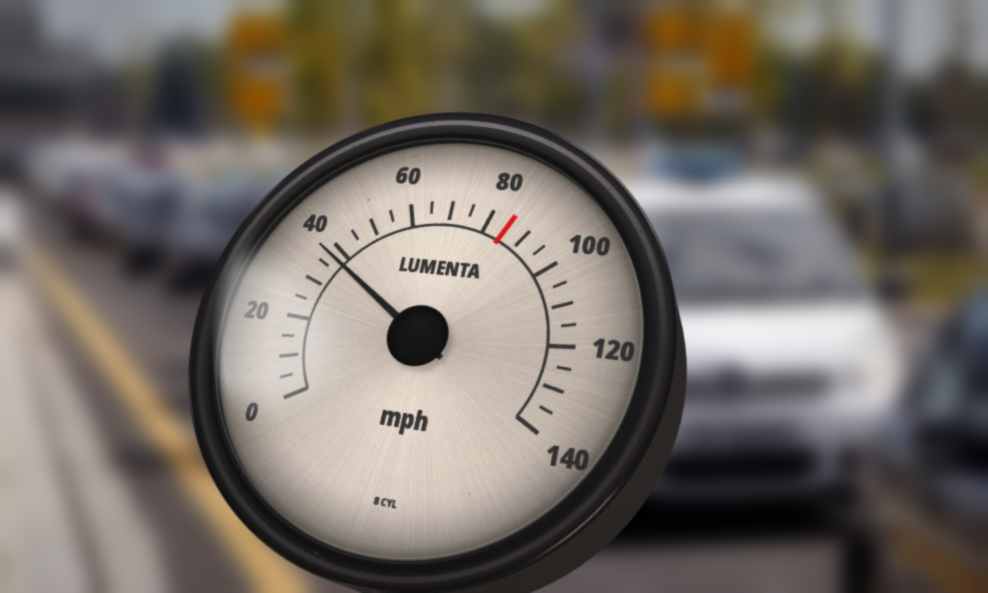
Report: 37.5 mph
